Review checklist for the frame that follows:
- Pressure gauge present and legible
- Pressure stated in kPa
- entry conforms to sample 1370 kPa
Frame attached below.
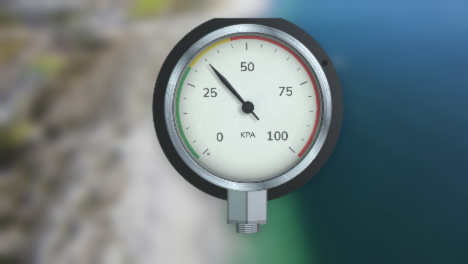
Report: 35 kPa
